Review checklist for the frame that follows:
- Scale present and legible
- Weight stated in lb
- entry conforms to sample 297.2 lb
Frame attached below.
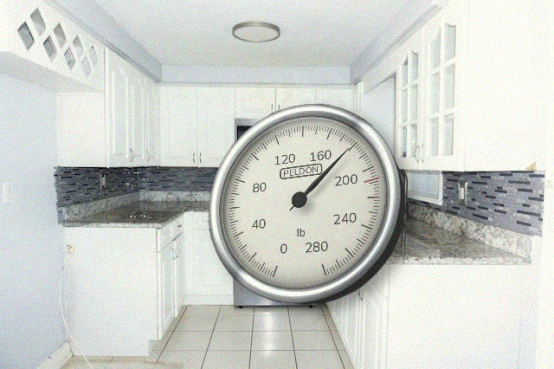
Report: 180 lb
